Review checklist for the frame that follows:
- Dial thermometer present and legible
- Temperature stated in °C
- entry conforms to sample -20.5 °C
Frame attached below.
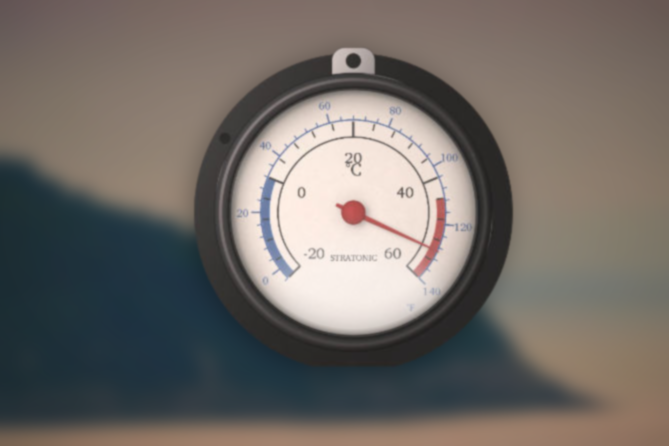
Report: 54 °C
